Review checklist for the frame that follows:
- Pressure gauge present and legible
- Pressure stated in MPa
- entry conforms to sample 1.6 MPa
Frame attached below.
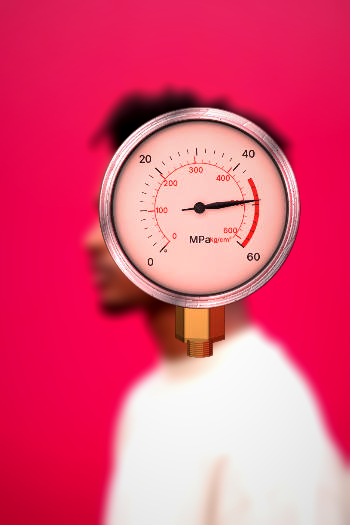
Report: 49 MPa
